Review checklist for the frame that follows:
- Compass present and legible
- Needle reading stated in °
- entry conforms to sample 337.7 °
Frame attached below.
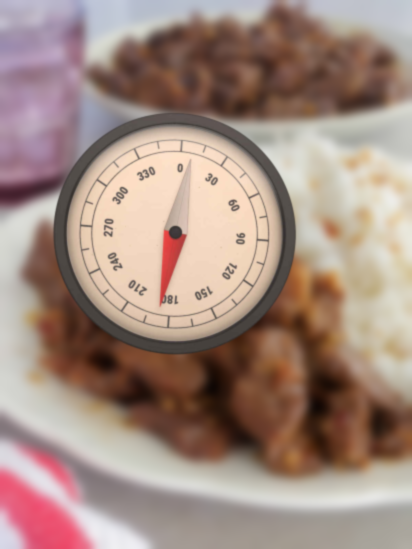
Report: 187.5 °
